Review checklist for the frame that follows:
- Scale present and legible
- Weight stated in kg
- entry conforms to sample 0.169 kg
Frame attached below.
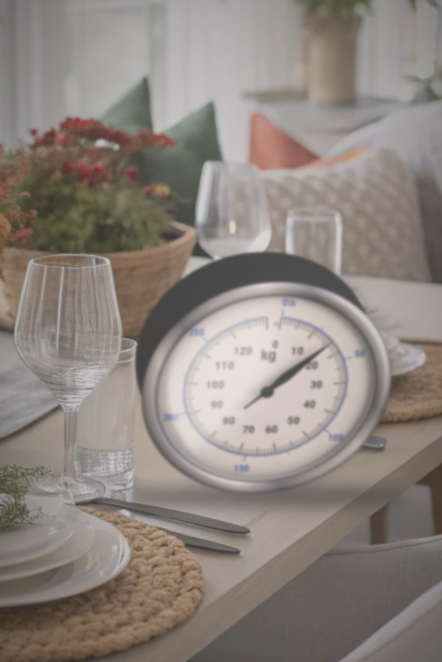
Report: 15 kg
